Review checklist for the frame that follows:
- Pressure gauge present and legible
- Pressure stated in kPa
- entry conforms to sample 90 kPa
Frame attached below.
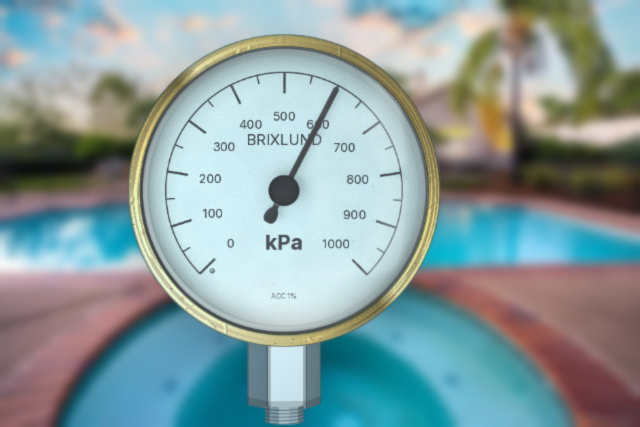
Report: 600 kPa
